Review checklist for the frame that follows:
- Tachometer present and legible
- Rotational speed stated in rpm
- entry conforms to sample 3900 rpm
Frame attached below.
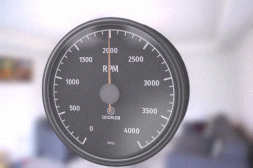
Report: 2000 rpm
